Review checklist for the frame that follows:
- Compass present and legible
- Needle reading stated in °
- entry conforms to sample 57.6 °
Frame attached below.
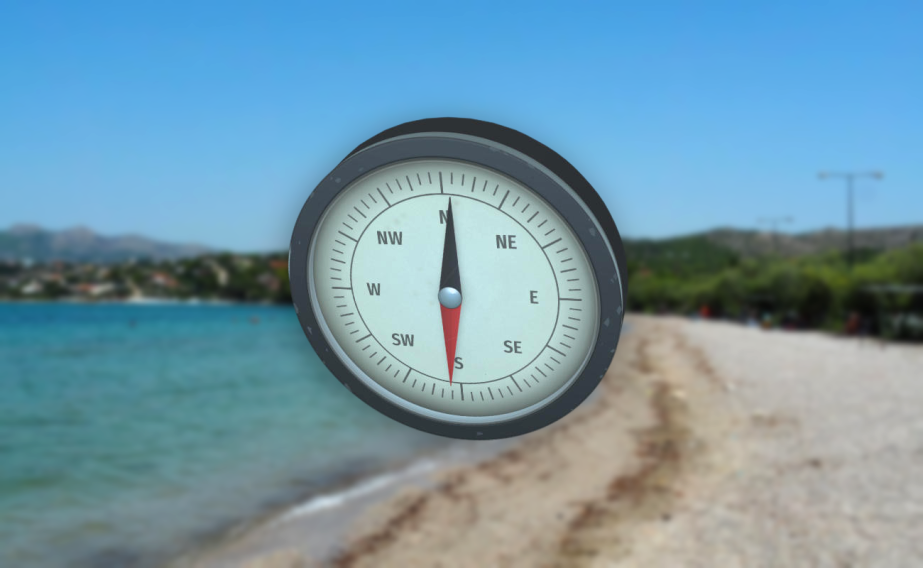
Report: 185 °
